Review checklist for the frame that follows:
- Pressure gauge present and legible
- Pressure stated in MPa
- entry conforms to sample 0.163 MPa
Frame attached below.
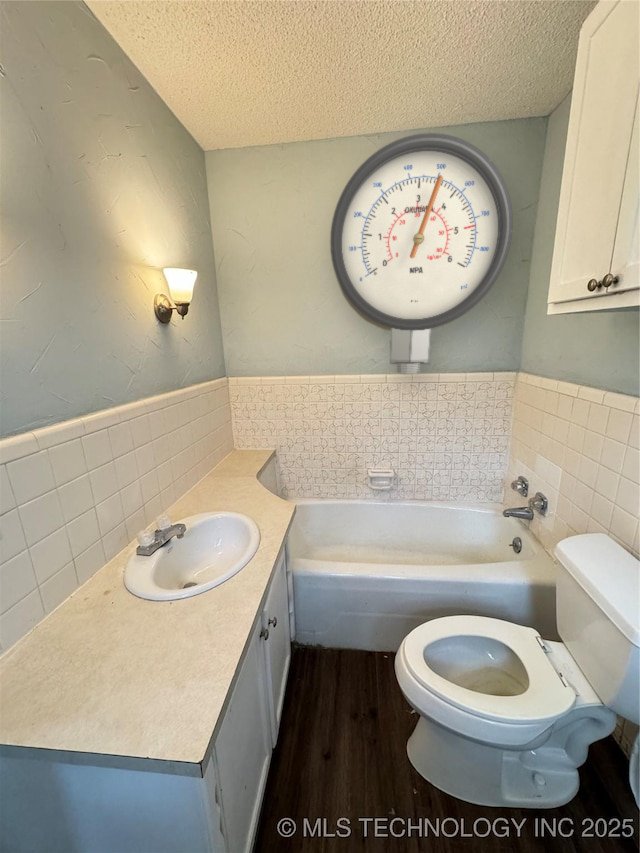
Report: 3.5 MPa
